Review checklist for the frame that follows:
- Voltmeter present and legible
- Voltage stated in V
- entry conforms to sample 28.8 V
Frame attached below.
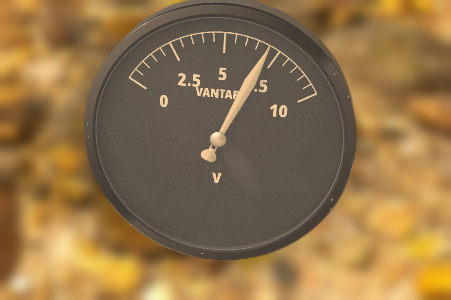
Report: 7 V
